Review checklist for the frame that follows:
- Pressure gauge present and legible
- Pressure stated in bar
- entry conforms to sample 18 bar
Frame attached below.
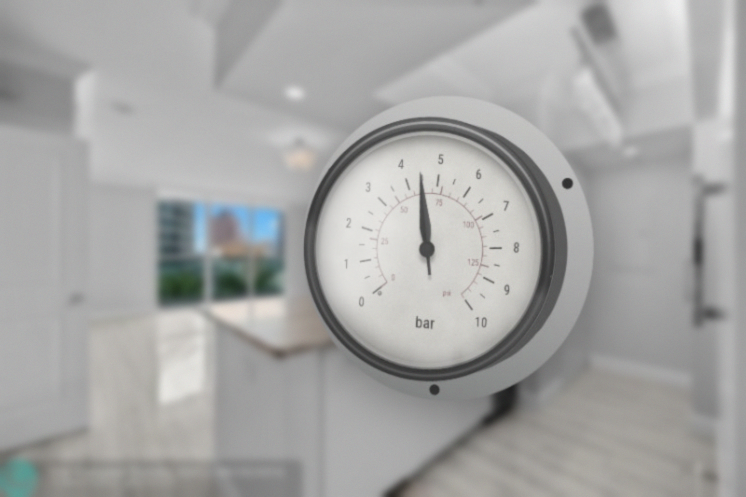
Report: 4.5 bar
